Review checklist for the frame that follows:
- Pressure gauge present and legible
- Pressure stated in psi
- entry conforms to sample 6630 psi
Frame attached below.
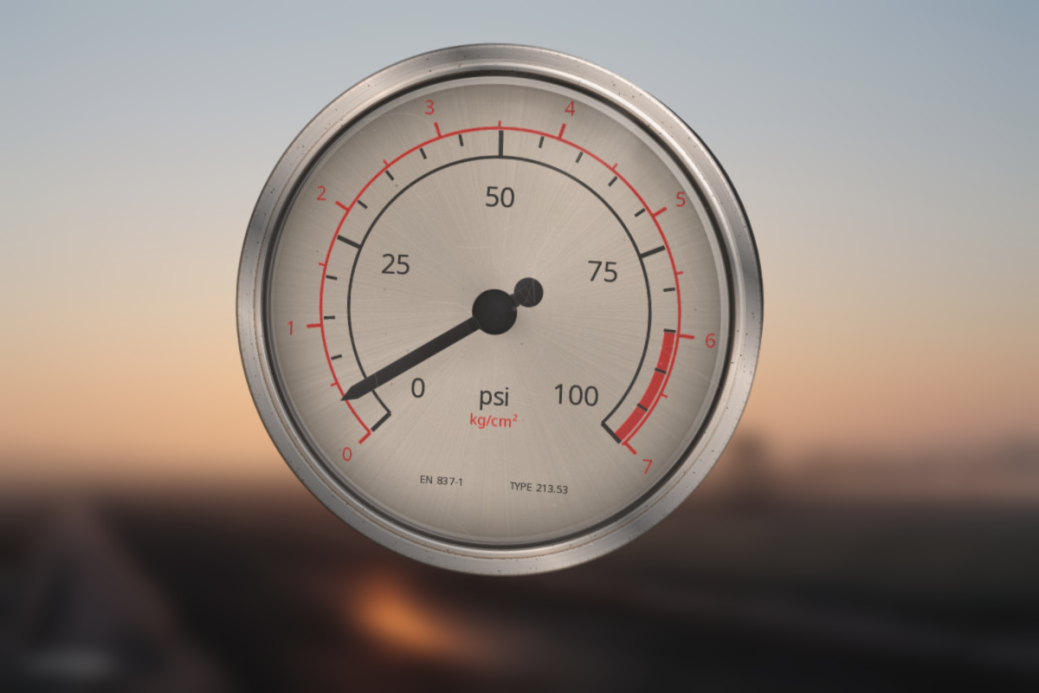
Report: 5 psi
